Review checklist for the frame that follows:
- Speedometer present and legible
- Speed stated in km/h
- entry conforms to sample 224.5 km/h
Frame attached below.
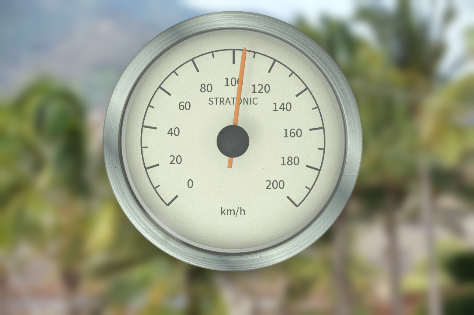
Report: 105 km/h
